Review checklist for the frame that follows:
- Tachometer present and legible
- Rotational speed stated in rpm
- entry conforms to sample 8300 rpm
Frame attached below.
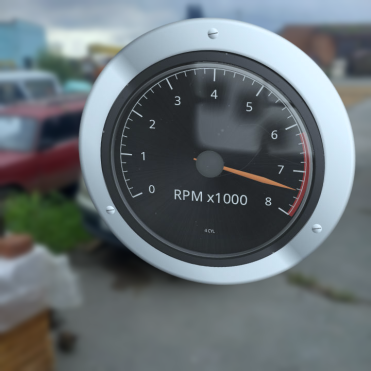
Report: 7400 rpm
